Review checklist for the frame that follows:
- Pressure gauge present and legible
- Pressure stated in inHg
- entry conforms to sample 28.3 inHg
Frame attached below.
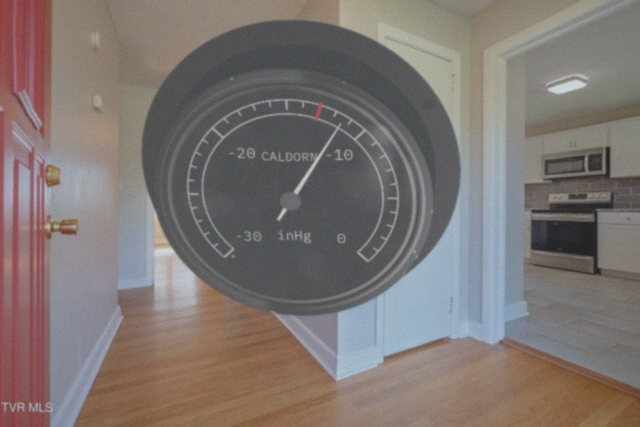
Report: -11.5 inHg
